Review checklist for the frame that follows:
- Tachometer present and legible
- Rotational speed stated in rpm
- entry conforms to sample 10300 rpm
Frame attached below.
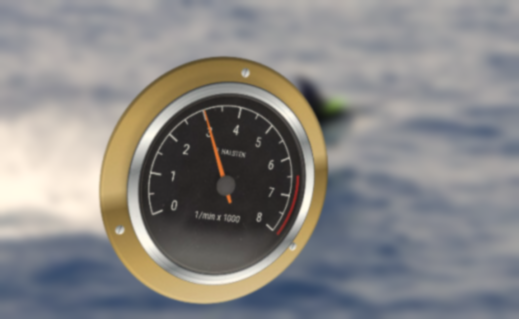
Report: 3000 rpm
